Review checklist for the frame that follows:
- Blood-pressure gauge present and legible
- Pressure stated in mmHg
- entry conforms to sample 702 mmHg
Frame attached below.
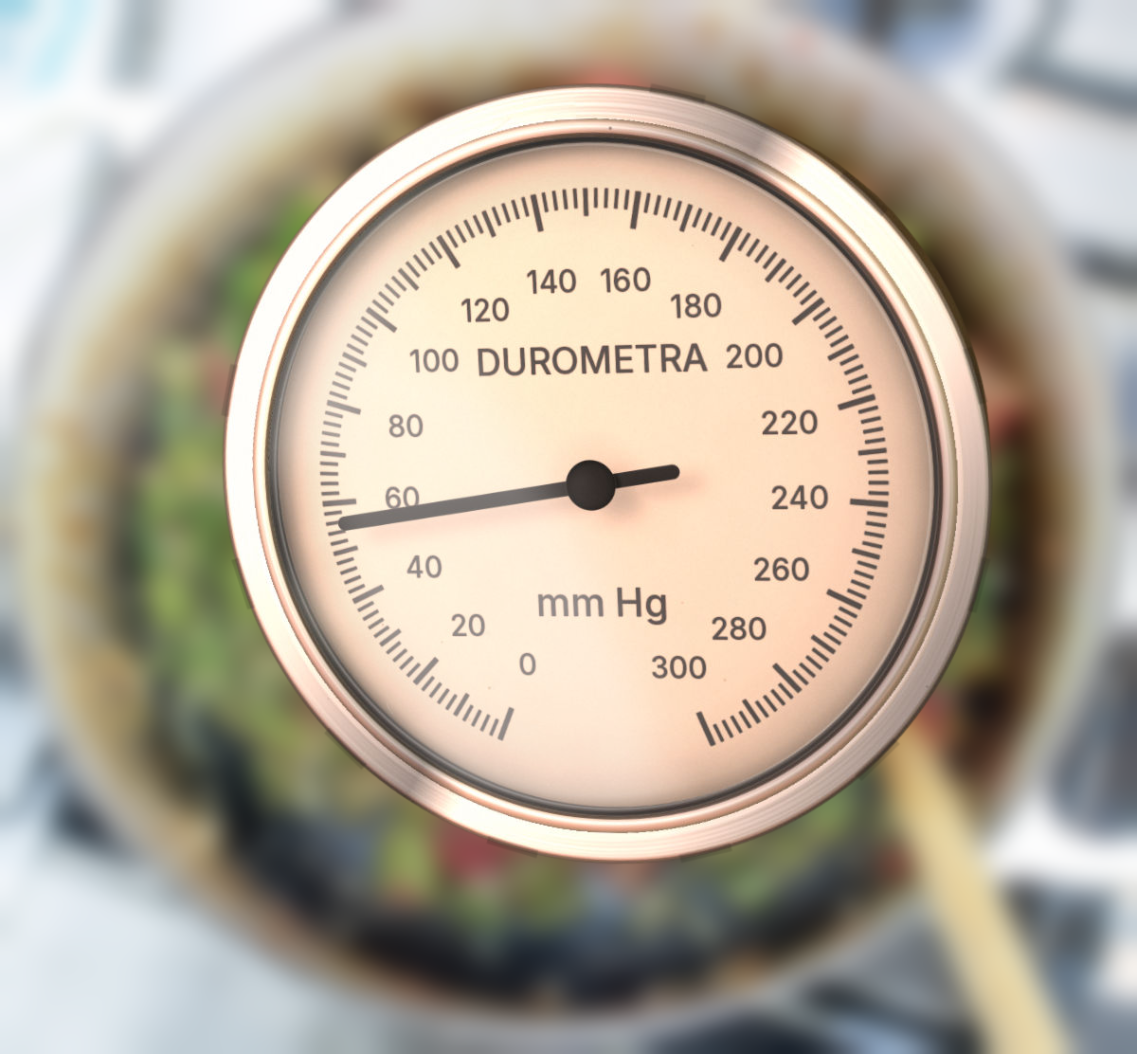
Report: 56 mmHg
